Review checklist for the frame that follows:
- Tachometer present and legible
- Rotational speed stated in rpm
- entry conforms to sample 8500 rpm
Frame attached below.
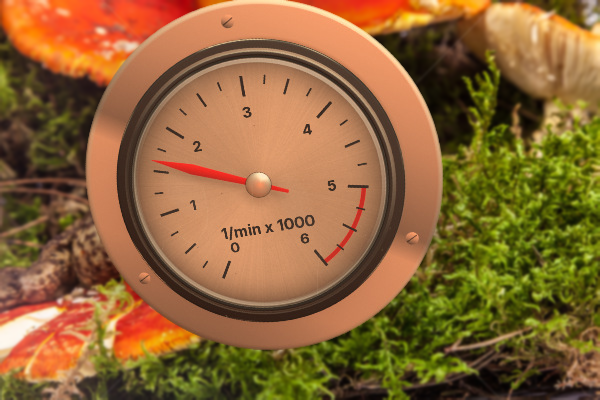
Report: 1625 rpm
